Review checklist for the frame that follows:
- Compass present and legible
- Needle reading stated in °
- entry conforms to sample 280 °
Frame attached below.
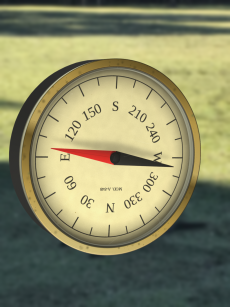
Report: 97.5 °
